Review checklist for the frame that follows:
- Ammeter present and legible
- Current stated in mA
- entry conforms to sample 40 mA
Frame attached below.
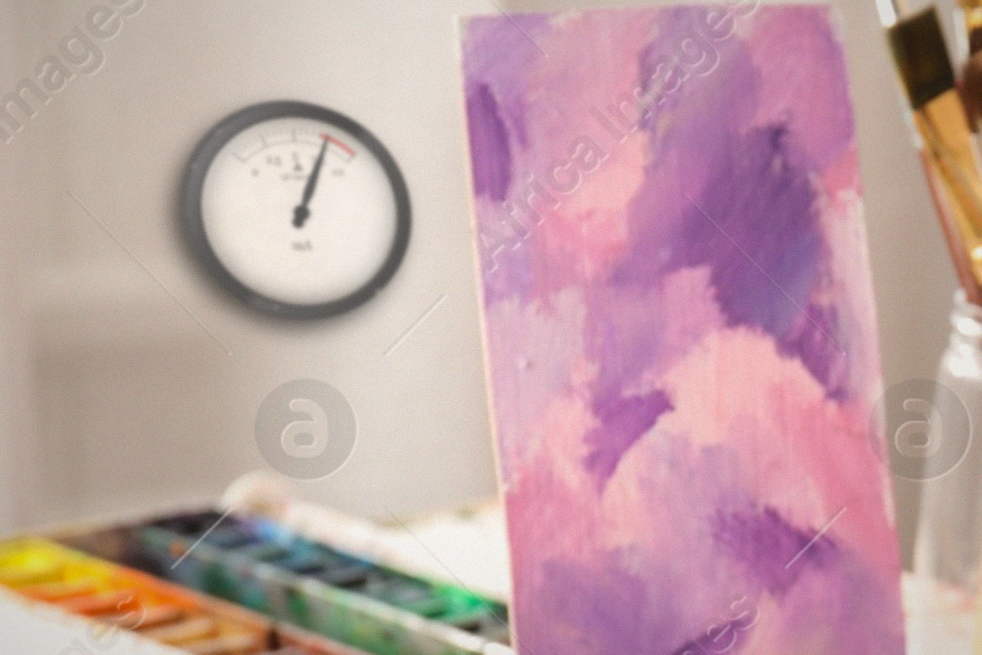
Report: 7.5 mA
